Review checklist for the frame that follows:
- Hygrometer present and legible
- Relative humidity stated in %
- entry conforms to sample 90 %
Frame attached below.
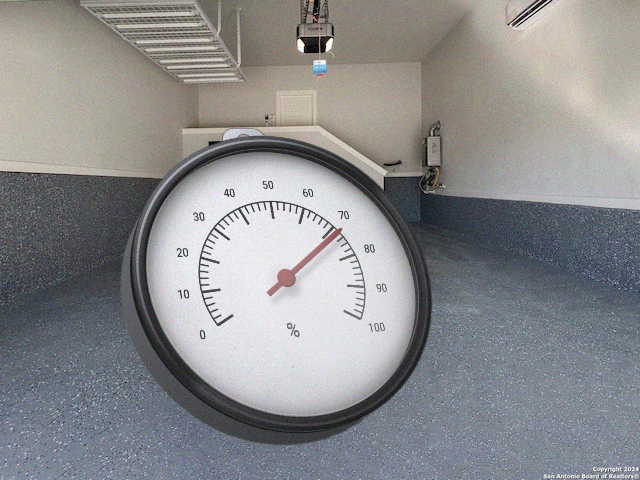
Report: 72 %
